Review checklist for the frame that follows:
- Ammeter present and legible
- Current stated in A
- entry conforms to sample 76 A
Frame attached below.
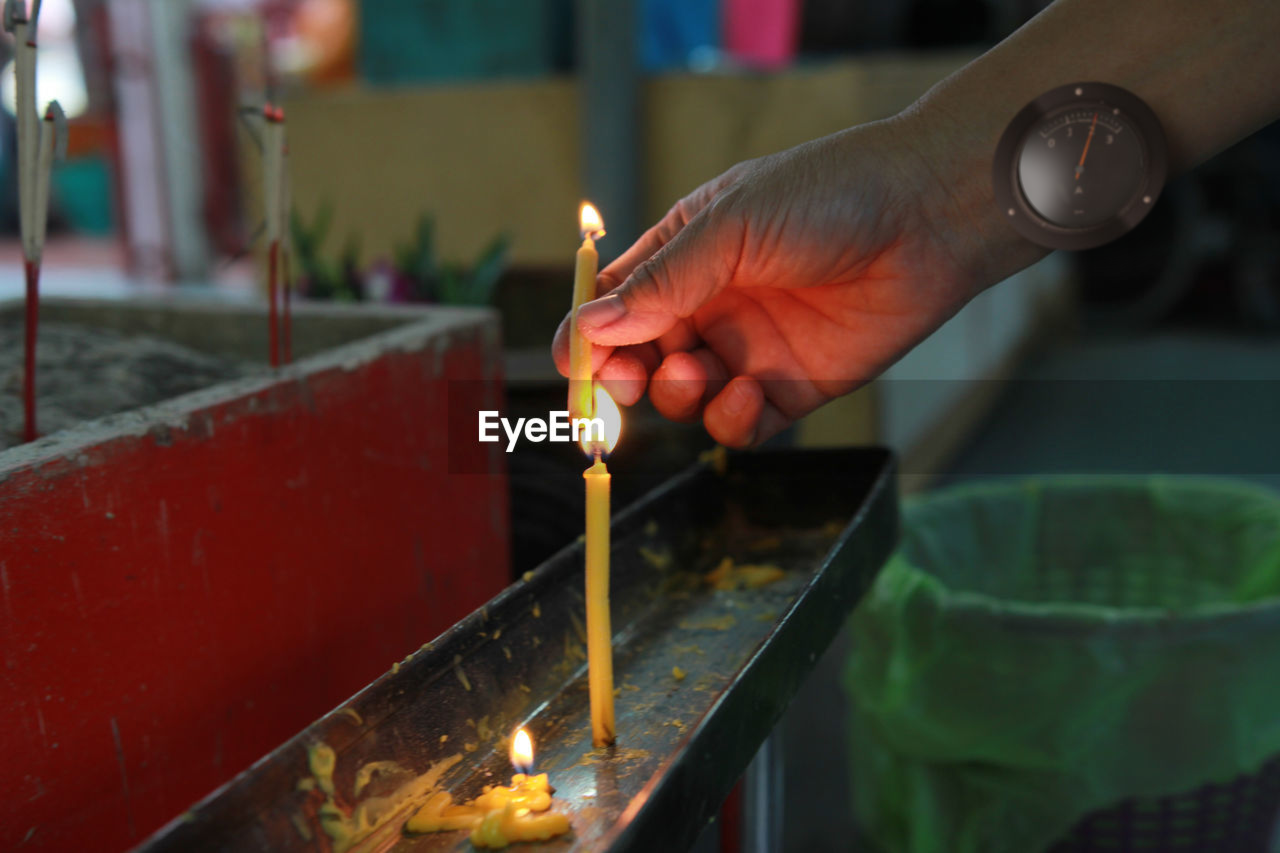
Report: 2 A
